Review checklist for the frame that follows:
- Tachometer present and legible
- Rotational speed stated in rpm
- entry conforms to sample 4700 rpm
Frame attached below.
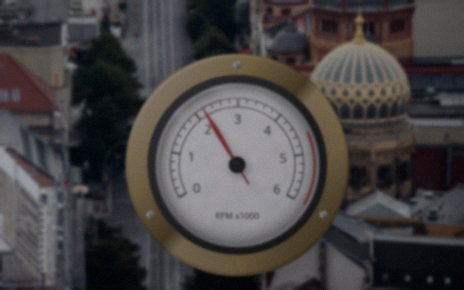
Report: 2200 rpm
